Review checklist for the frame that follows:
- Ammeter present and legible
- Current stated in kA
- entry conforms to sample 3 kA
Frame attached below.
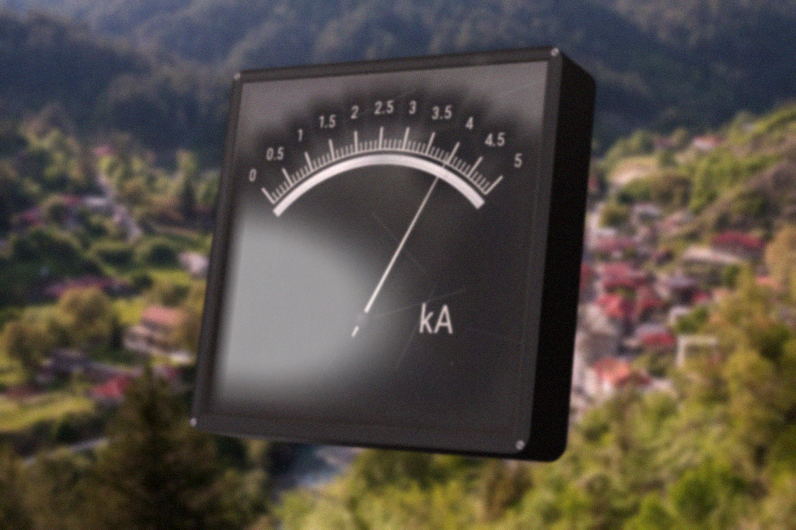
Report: 4 kA
